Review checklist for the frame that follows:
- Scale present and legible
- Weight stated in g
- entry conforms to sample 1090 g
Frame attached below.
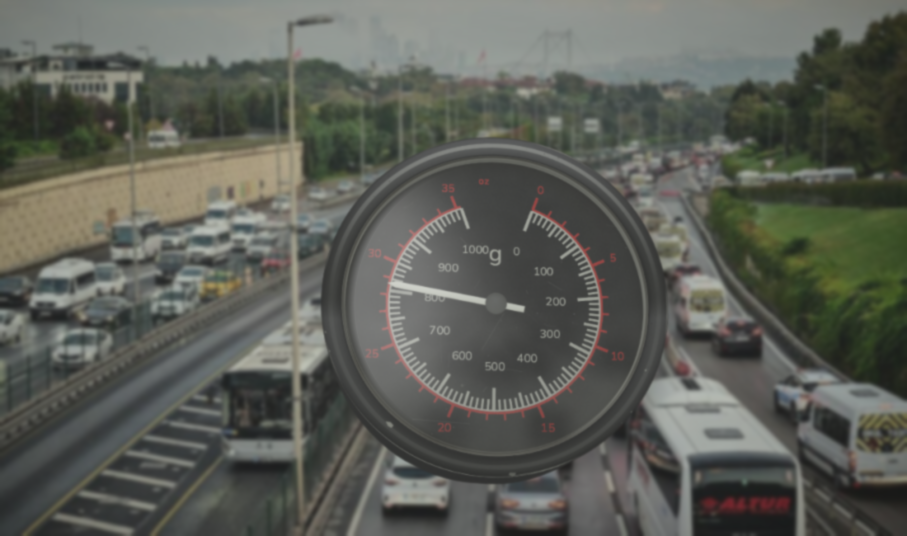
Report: 810 g
